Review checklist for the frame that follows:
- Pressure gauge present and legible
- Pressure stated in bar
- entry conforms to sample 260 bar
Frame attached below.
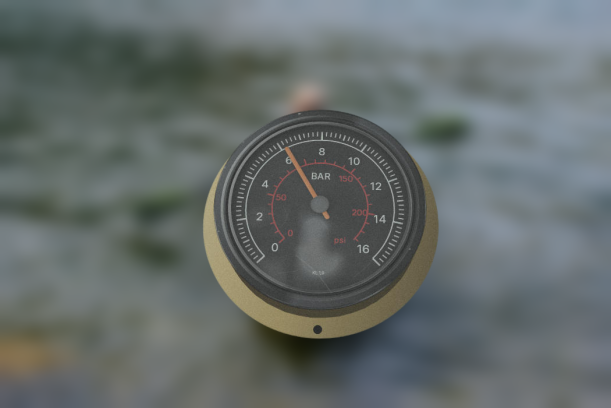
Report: 6.2 bar
